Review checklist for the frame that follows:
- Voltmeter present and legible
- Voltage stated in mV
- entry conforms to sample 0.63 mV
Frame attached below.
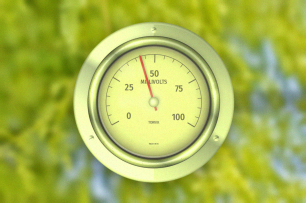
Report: 42.5 mV
